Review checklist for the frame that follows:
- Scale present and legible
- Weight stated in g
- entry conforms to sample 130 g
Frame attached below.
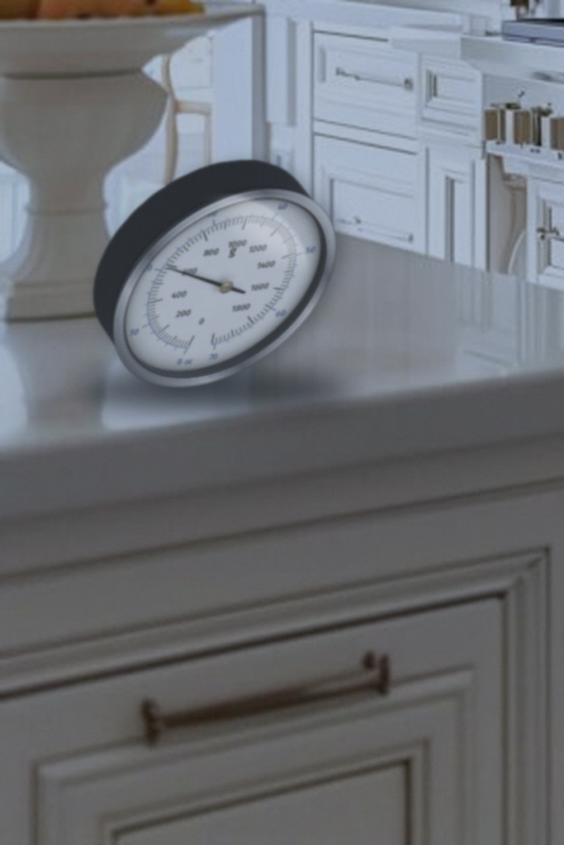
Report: 600 g
